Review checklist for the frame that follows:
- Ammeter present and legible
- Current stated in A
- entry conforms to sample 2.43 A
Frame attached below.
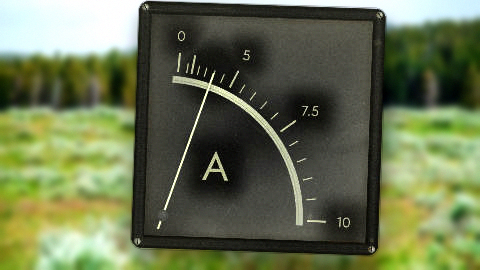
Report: 4 A
